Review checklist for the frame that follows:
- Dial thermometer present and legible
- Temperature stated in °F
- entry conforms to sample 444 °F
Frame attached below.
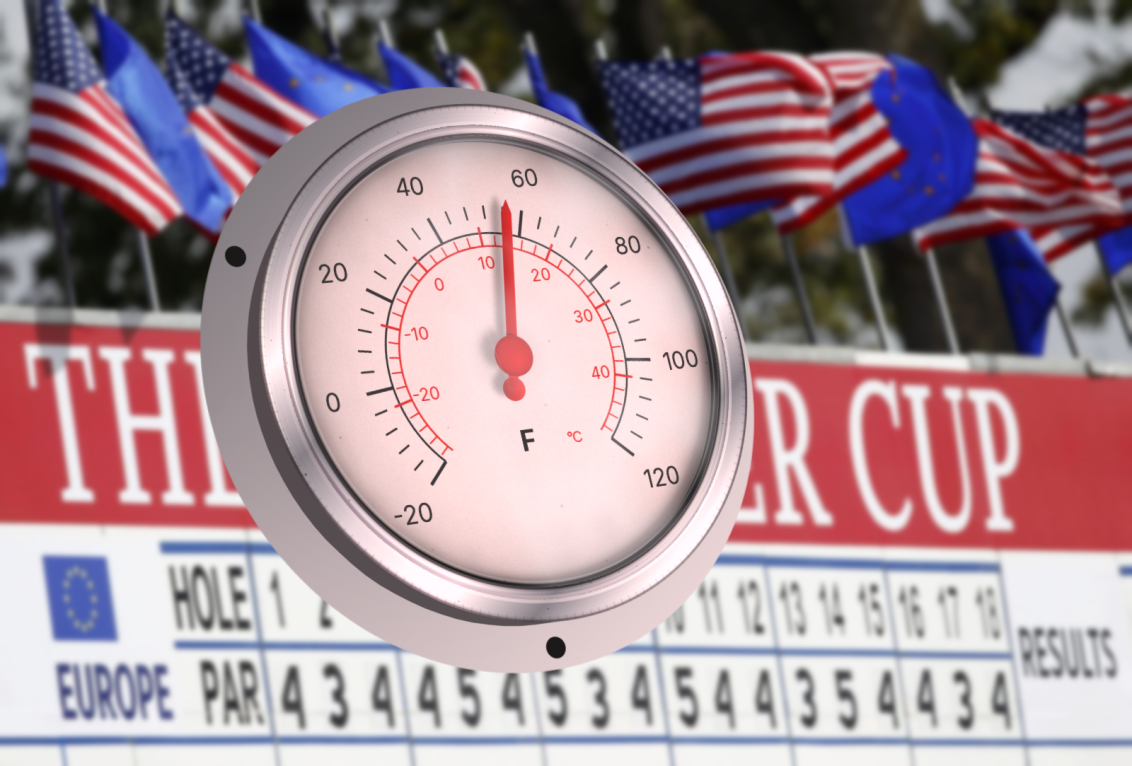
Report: 56 °F
